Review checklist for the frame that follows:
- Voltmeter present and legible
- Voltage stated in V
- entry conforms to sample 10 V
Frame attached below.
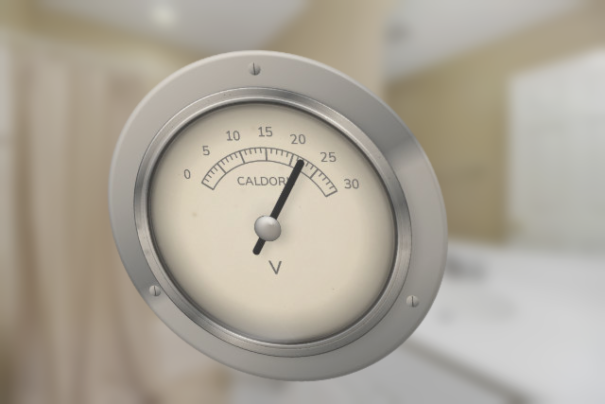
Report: 22 V
